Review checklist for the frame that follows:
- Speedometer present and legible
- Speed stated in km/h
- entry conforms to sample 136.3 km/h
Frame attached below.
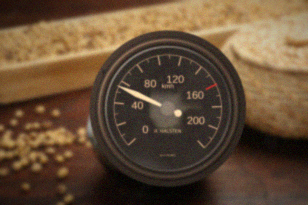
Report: 55 km/h
